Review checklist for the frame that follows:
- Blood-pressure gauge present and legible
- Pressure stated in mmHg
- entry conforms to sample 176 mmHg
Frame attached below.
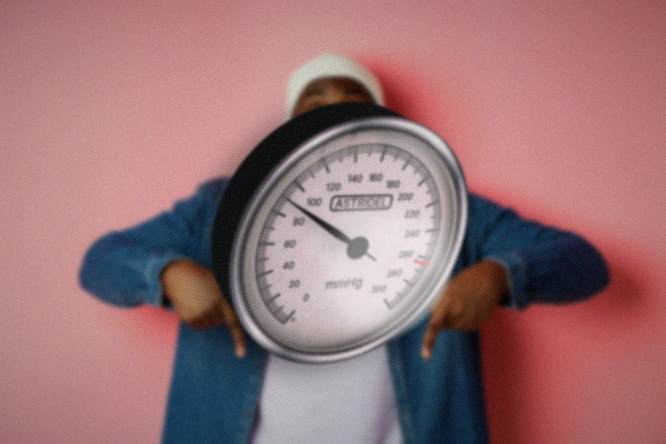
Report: 90 mmHg
